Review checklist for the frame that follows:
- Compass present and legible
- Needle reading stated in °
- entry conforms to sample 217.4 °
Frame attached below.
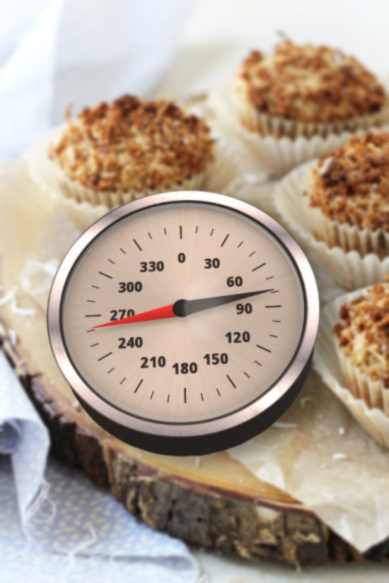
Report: 260 °
